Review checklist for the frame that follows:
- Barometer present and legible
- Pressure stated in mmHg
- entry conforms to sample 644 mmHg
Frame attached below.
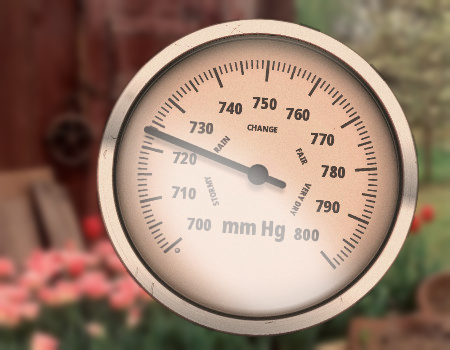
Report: 723 mmHg
